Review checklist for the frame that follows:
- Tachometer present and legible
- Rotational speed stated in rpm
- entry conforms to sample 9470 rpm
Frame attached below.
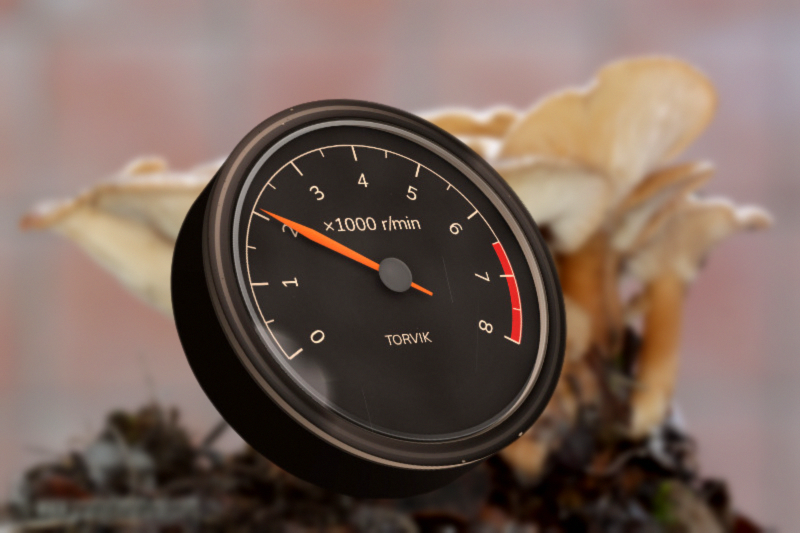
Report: 2000 rpm
